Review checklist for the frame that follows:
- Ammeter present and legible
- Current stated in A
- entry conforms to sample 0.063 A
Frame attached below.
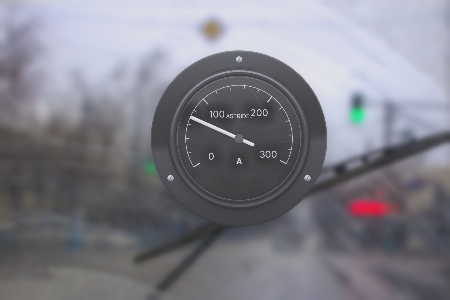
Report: 70 A
